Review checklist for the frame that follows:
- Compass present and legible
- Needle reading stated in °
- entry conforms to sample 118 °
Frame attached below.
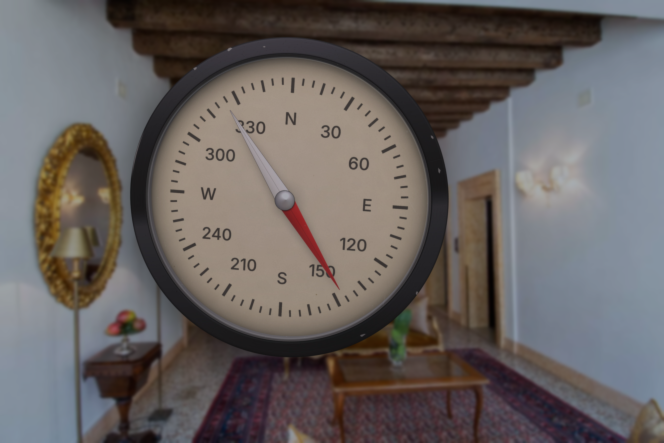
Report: 145 °
